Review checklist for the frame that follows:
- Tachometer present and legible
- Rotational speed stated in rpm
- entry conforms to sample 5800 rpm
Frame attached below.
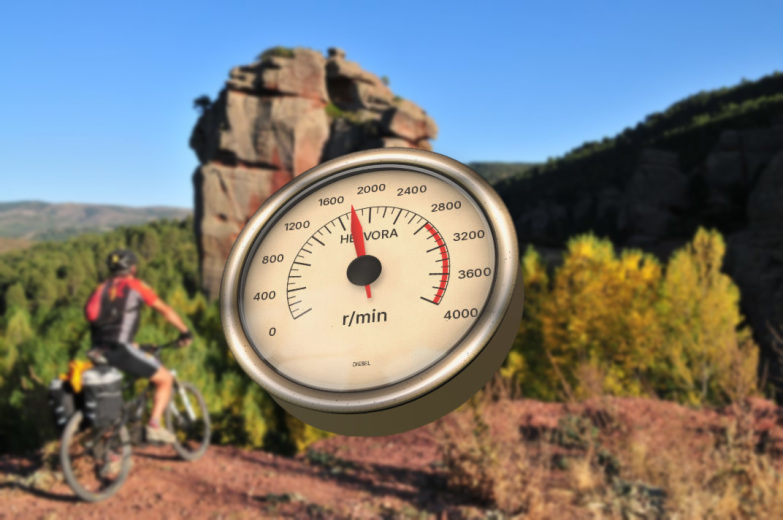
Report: 1800 rpm
